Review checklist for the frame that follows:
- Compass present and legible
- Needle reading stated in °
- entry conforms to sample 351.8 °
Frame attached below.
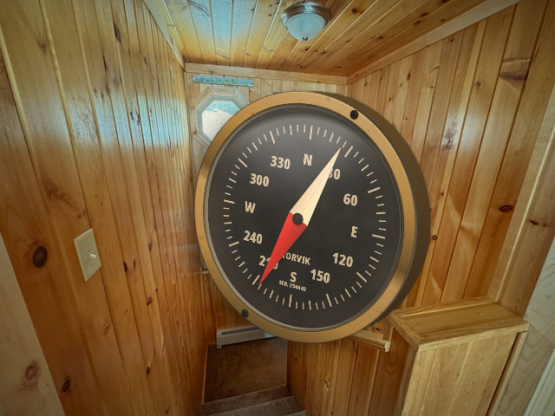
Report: 205 °
